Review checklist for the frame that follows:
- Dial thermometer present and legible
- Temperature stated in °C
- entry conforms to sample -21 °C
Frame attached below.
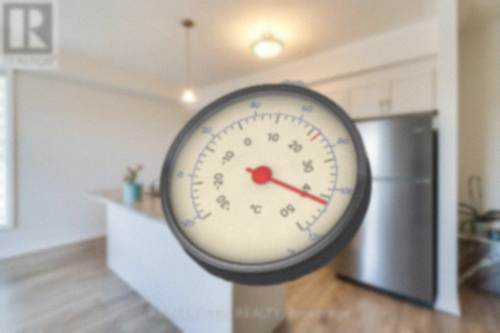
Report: 42 °C
